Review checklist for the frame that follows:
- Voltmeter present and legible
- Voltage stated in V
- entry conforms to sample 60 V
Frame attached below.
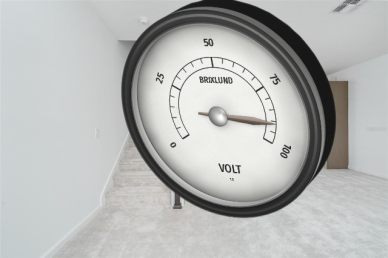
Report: 90 V
